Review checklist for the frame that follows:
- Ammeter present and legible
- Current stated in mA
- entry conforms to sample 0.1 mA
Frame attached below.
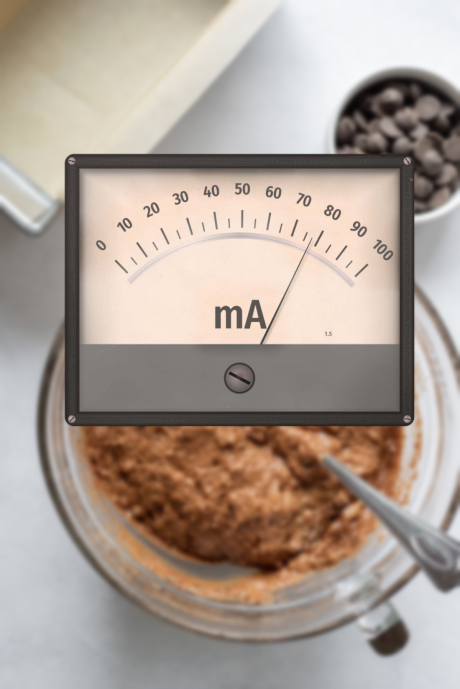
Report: 77.5 mA
